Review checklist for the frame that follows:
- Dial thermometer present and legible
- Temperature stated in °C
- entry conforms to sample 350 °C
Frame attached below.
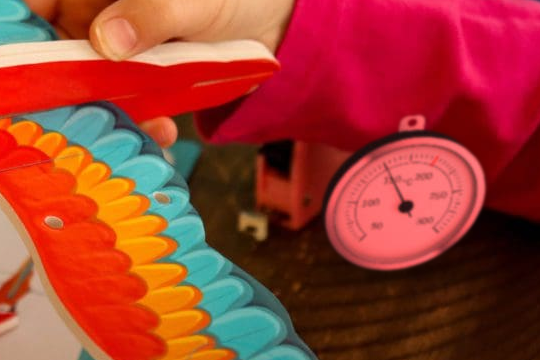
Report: 150 °C
